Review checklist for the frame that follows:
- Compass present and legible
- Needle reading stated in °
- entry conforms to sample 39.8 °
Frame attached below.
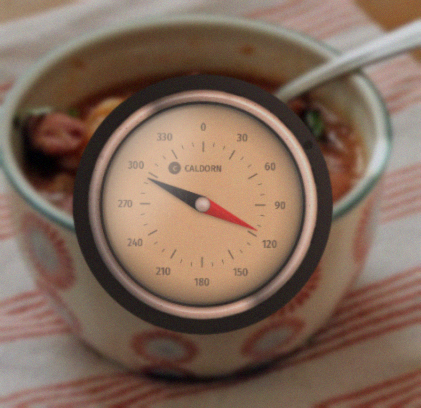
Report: 115 °
